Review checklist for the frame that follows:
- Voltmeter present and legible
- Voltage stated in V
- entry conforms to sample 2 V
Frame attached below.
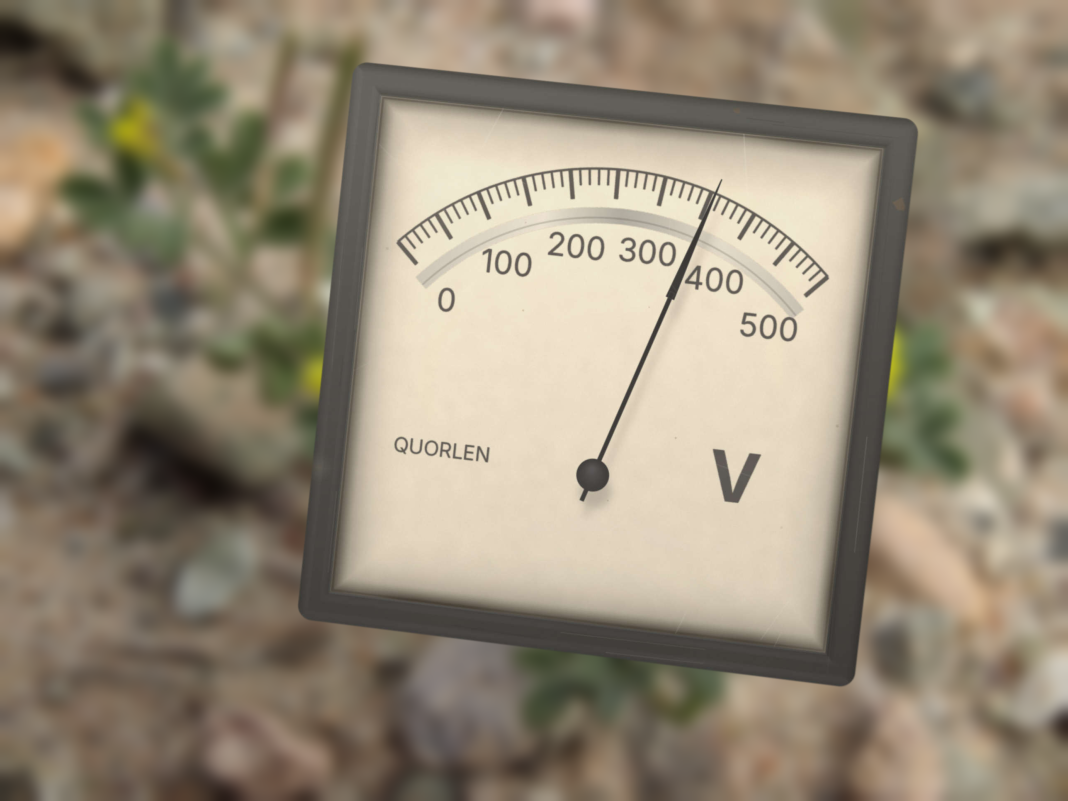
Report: 355 V
